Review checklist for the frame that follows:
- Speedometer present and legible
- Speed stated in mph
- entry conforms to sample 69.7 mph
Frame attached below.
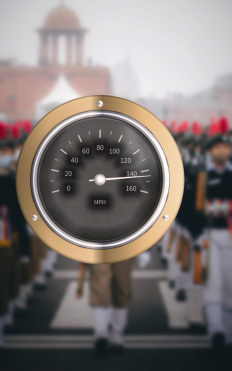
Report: 145 mph
